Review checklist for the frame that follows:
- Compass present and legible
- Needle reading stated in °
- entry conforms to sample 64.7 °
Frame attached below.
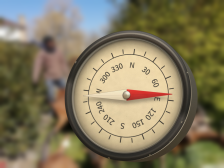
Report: 82.5 °
